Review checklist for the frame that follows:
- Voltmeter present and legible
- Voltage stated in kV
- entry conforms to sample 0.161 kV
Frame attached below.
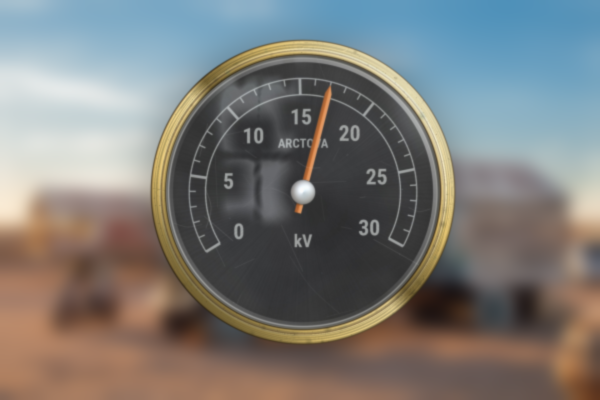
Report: 17 kV
